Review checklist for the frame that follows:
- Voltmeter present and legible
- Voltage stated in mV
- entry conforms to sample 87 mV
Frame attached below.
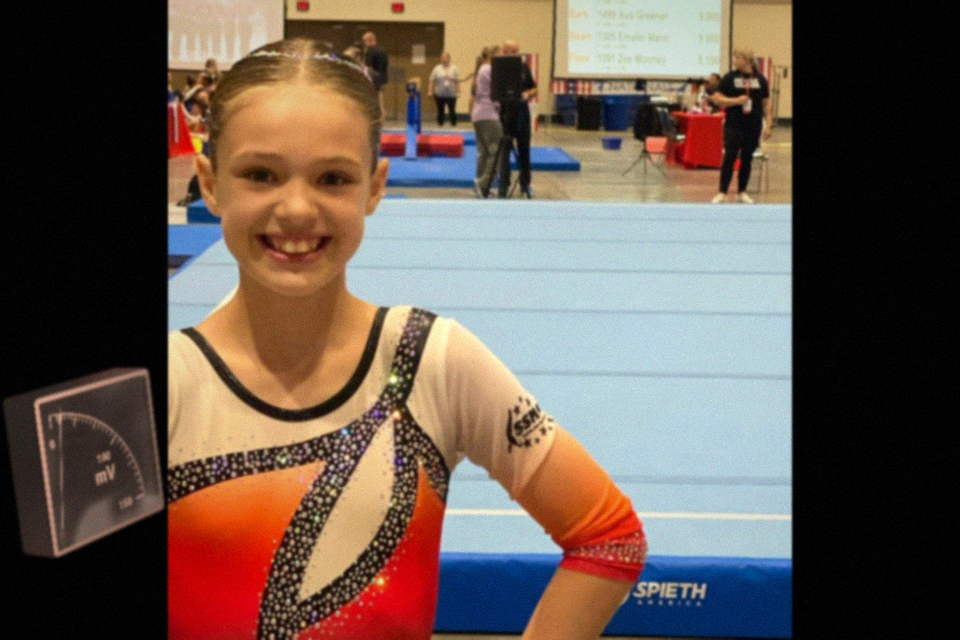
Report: 25 mV
